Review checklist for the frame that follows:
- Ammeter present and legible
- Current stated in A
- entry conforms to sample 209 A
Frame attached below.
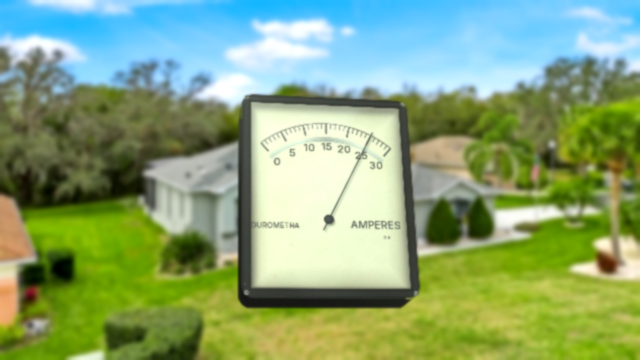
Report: 25 A
